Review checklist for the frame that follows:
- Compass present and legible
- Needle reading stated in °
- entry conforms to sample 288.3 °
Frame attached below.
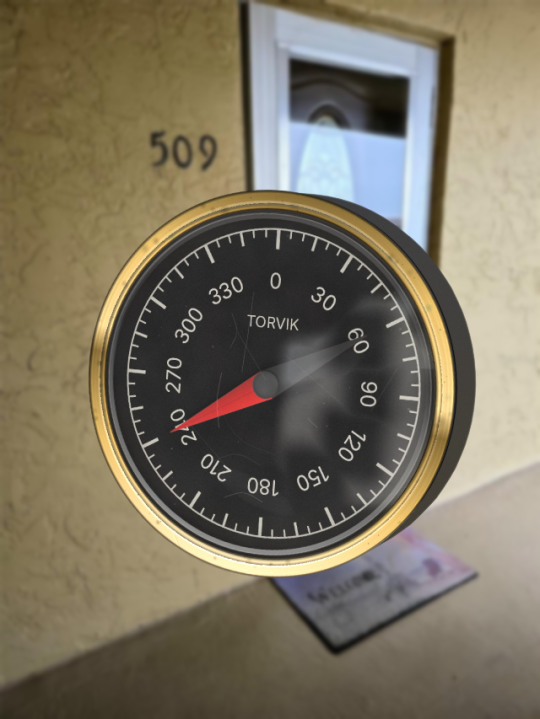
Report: 240 °
